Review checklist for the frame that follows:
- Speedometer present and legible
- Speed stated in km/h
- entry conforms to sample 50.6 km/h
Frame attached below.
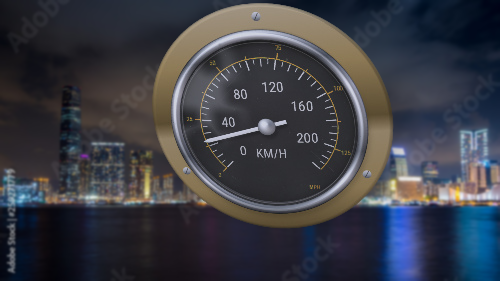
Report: 25 km/h
